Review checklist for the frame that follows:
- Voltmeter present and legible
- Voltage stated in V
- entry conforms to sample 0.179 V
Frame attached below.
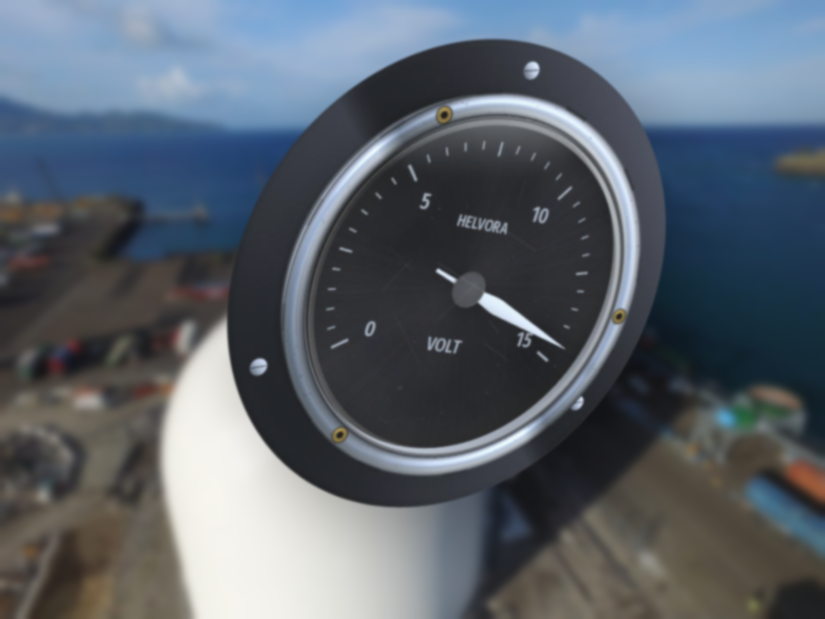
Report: 14.5 V
